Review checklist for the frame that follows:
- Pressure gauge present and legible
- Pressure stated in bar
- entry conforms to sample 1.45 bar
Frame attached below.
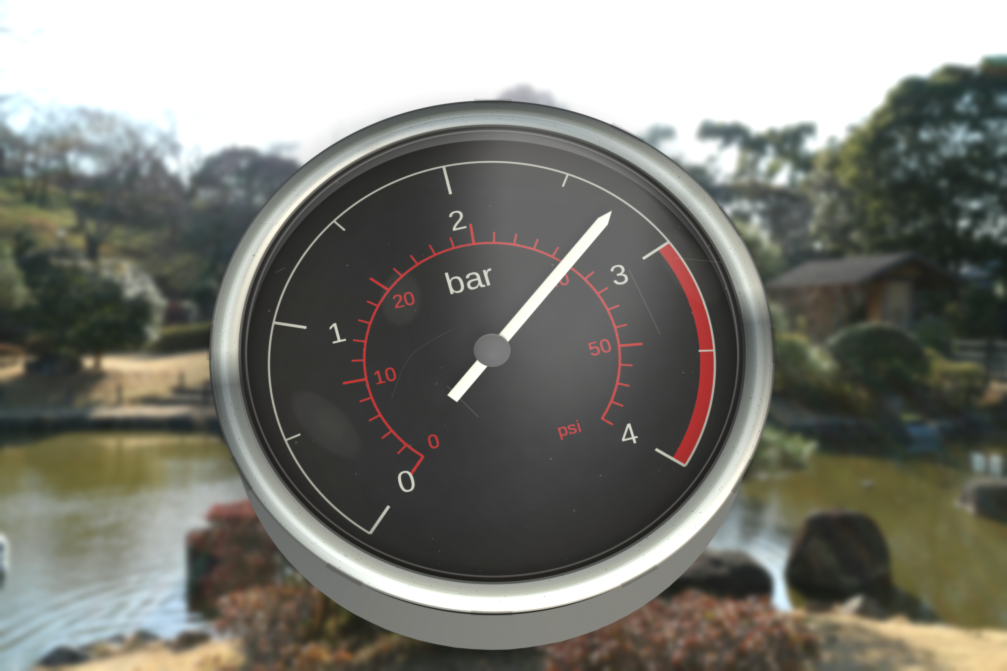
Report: 2.75 bar
